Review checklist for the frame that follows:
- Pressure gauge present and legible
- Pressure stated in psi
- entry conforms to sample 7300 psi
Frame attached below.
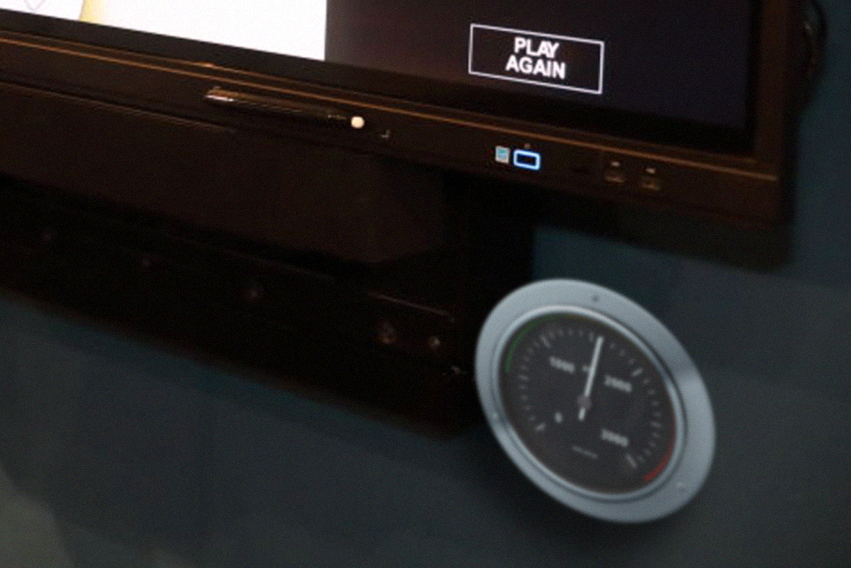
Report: 1600 psi
